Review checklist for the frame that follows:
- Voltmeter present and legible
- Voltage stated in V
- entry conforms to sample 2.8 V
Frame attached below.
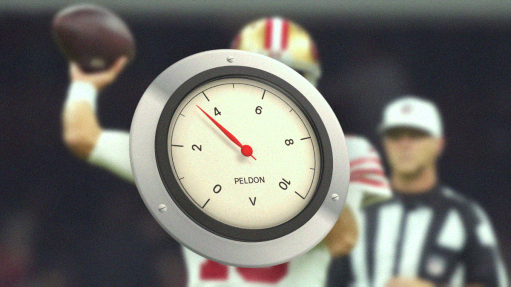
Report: 3.5 V
